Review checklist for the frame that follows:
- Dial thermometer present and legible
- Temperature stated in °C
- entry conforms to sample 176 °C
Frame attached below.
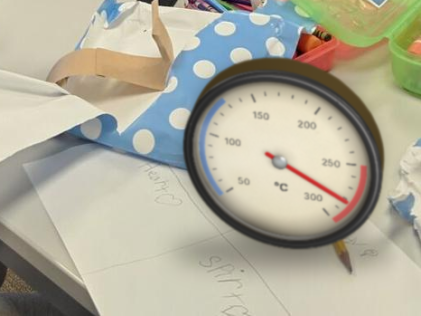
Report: 280 °C
